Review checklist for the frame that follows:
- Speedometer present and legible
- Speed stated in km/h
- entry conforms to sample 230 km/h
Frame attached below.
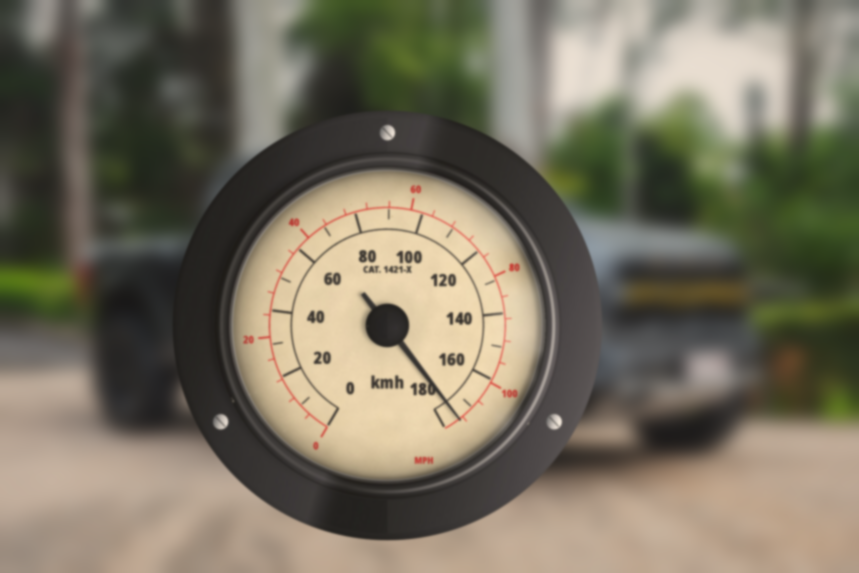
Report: 175 km/h
